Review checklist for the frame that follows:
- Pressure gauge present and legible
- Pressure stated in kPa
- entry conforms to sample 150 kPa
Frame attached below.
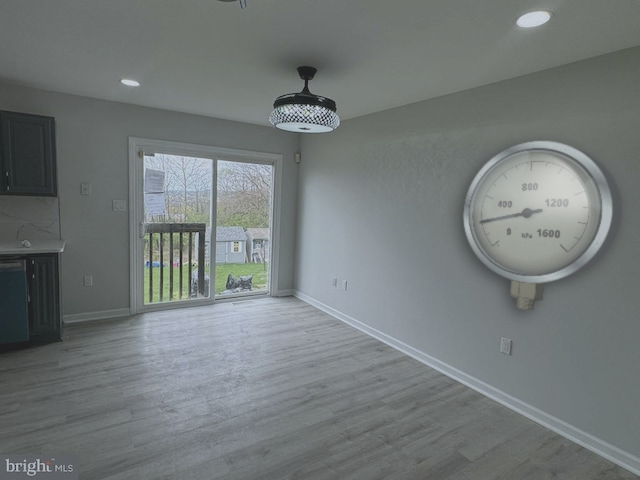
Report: 200 kPa
